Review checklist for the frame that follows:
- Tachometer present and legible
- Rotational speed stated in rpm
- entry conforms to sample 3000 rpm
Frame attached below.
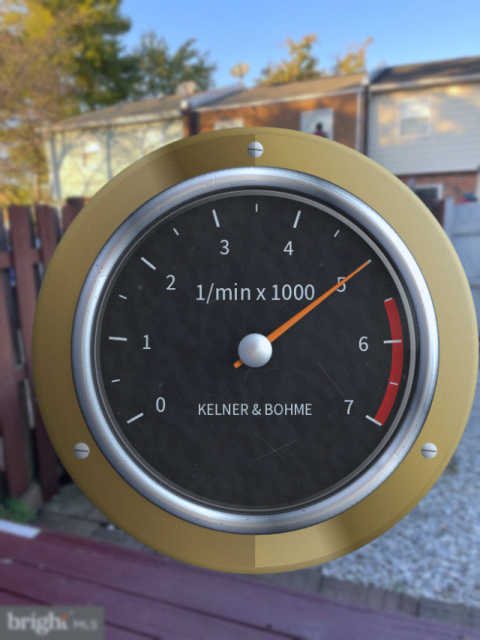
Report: 5000 rpm
